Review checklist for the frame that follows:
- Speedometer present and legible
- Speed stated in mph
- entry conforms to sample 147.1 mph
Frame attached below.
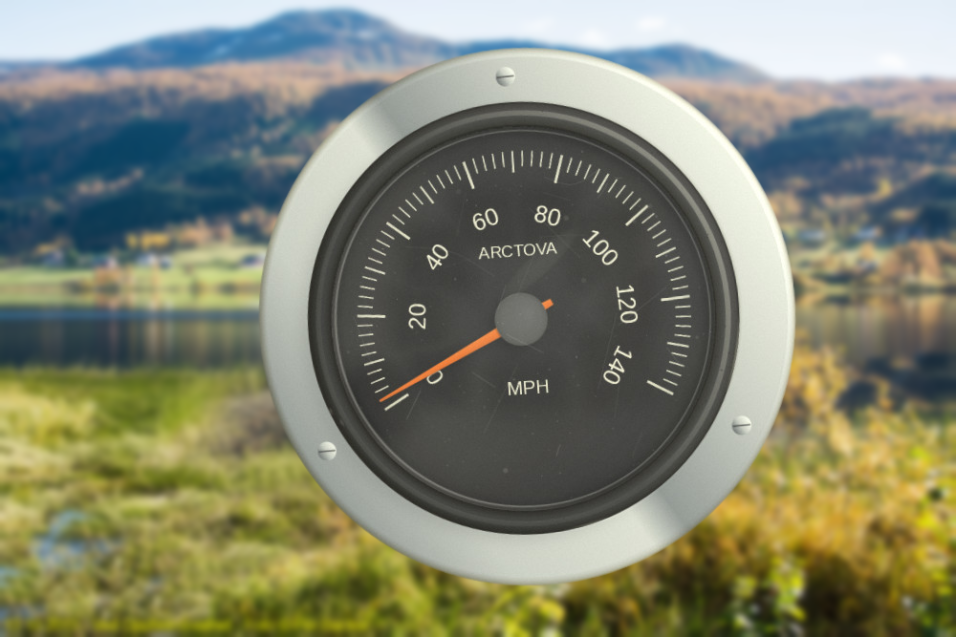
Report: 2 mph
